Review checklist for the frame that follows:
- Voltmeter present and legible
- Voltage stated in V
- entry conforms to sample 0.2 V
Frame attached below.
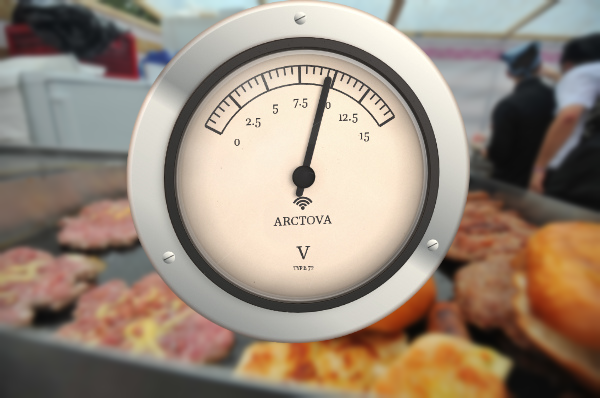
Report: 9.5 V
